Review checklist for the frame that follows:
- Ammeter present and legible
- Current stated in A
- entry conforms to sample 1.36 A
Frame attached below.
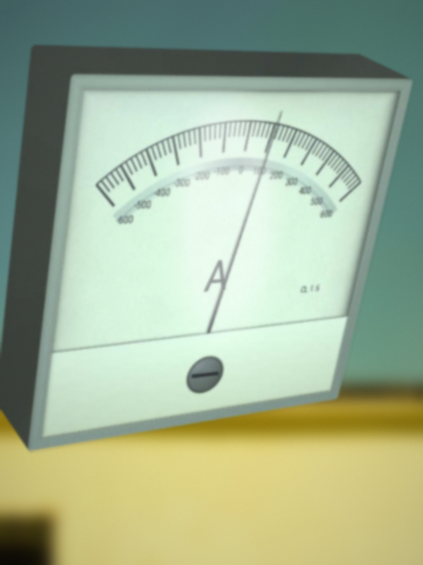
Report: 100 A
